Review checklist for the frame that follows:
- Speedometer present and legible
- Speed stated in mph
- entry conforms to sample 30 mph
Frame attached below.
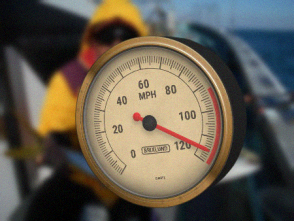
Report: 115 mph
